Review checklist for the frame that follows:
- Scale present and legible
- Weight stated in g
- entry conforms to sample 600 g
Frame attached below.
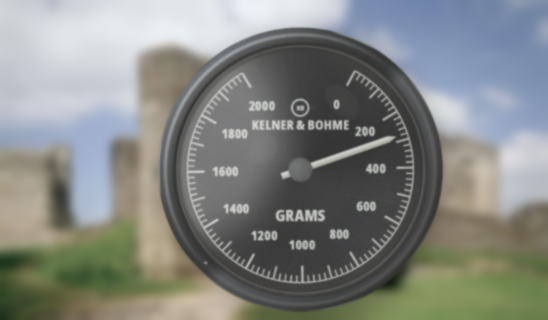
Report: 280 g
